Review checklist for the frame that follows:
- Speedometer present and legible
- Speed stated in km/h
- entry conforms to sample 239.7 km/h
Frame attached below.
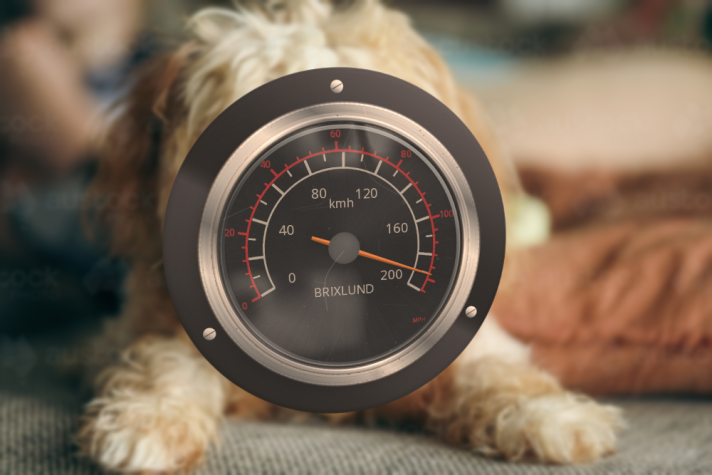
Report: 190 km/h
